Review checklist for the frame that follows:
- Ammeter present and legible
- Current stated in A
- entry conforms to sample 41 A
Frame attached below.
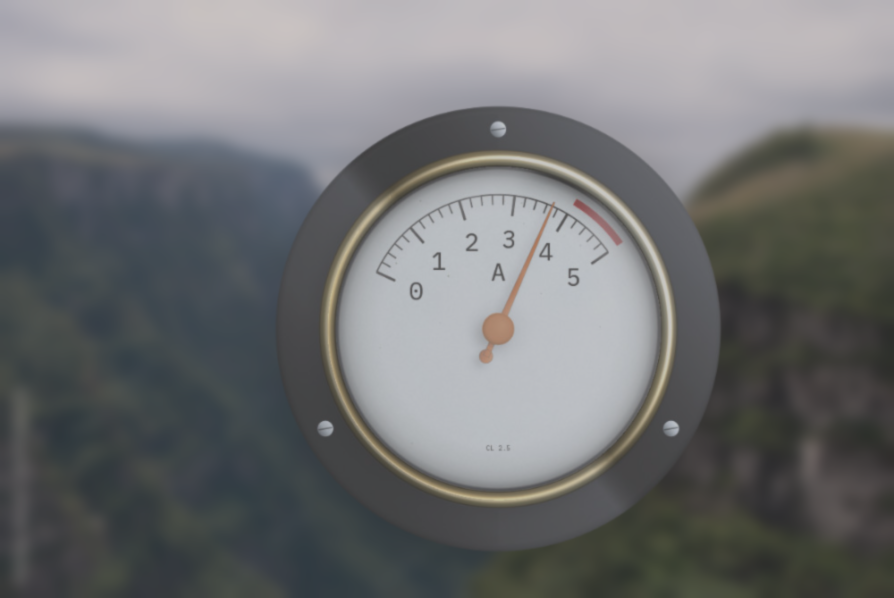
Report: 3.7 A
